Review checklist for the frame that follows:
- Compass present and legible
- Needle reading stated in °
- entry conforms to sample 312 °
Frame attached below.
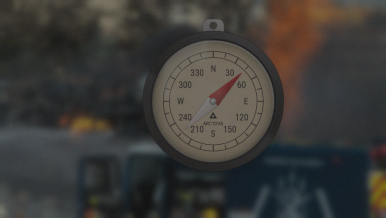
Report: 45 °
